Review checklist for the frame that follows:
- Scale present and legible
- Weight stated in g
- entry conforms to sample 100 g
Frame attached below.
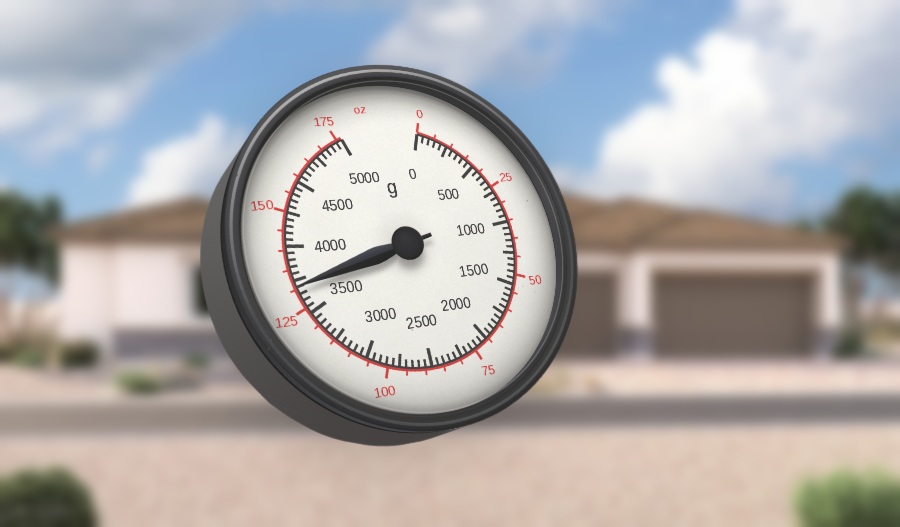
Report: 3700 g
